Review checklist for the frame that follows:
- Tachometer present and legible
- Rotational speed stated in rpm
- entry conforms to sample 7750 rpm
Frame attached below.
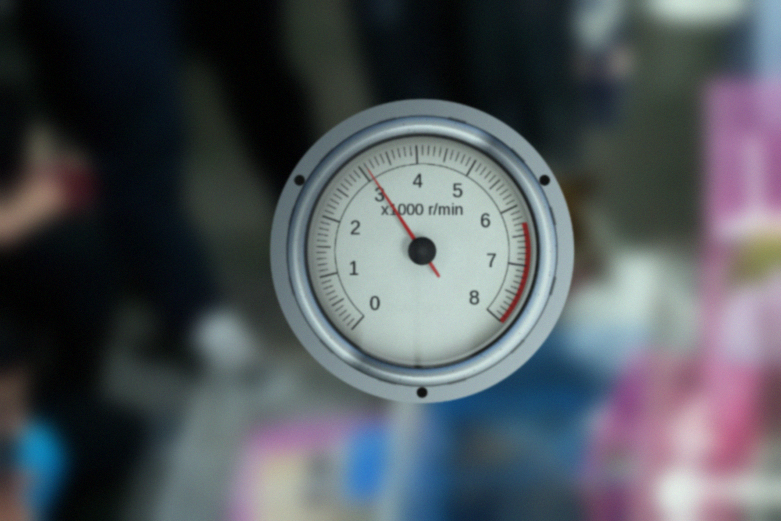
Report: 3100 rpm
